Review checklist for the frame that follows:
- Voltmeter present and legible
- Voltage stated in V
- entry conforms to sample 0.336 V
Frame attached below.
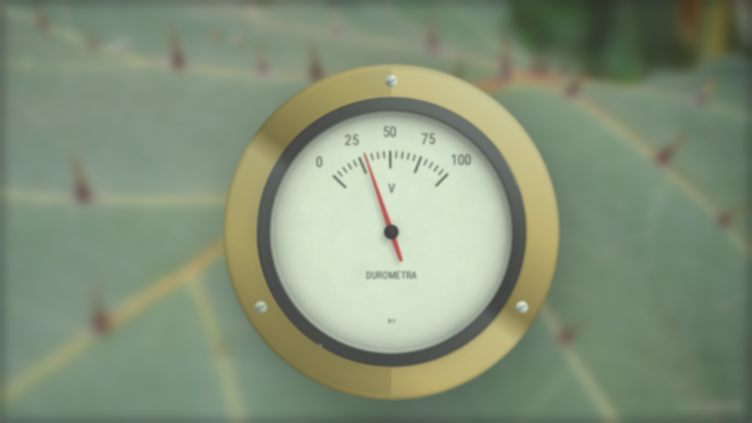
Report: 30 V
